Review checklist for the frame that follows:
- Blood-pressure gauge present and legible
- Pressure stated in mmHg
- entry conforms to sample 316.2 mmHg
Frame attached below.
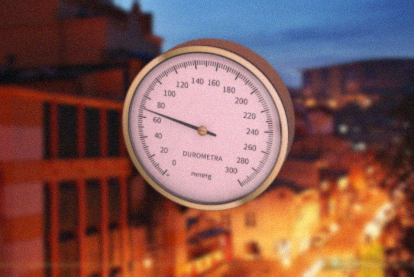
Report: 70 mmHg
